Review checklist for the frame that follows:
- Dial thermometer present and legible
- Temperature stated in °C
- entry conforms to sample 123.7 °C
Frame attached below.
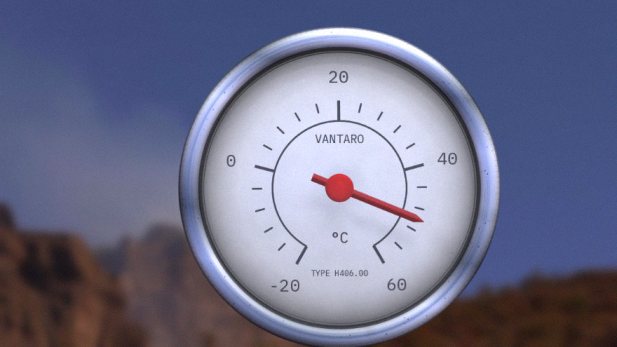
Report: 50 °C
